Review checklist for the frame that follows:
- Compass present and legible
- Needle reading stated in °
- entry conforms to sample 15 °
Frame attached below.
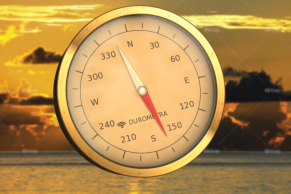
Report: 165 °
